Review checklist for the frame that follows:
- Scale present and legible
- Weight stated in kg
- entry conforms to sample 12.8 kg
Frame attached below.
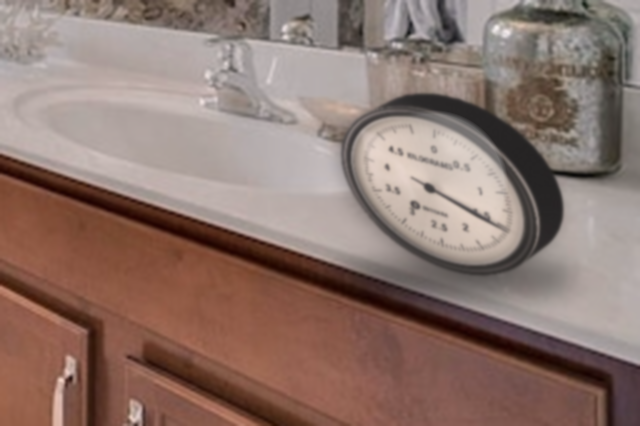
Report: 1.5 kg
